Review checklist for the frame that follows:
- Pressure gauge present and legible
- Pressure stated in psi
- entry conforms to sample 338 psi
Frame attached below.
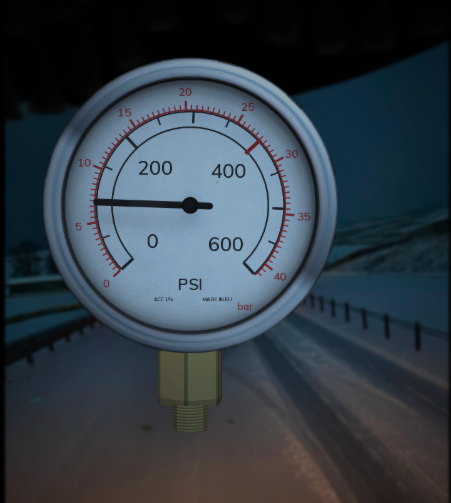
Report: 100 psi
